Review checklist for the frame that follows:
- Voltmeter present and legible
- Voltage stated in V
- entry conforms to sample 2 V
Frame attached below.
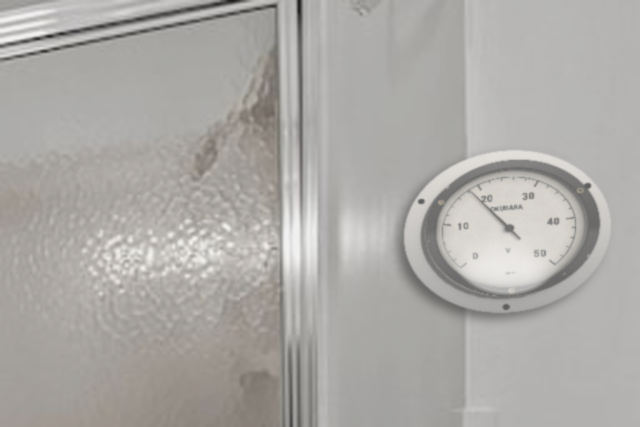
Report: 18 V
